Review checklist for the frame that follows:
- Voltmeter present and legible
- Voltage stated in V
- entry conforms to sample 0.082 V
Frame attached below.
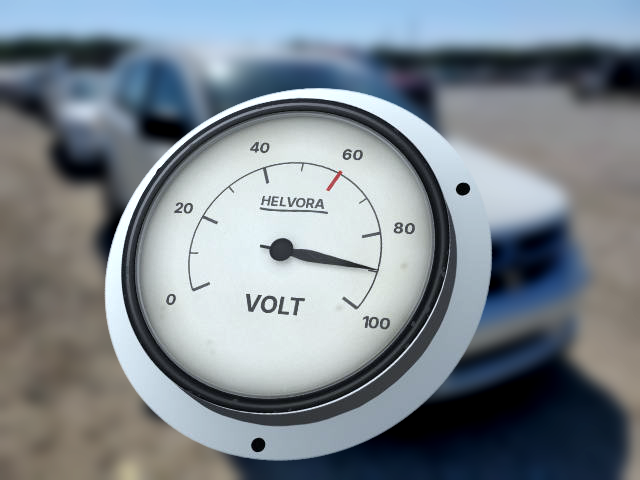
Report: 90 V
